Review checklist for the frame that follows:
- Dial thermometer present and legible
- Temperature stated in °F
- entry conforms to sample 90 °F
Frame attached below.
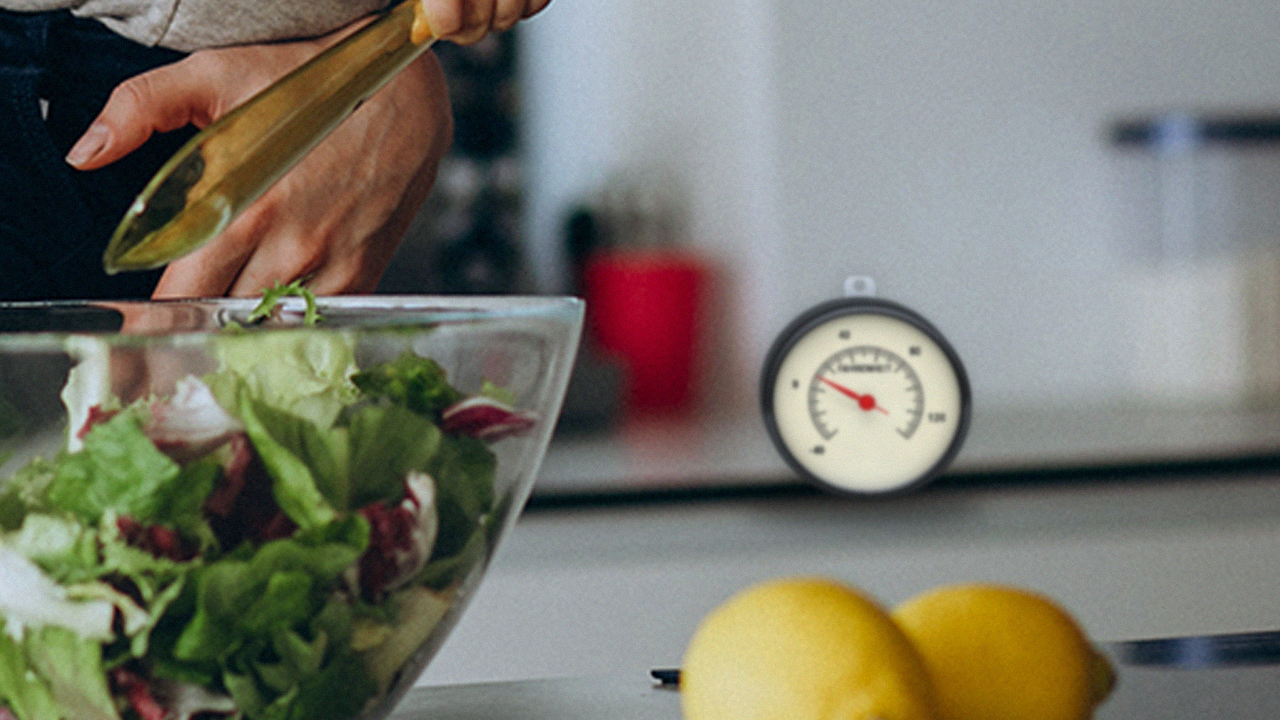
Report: 10 °F
